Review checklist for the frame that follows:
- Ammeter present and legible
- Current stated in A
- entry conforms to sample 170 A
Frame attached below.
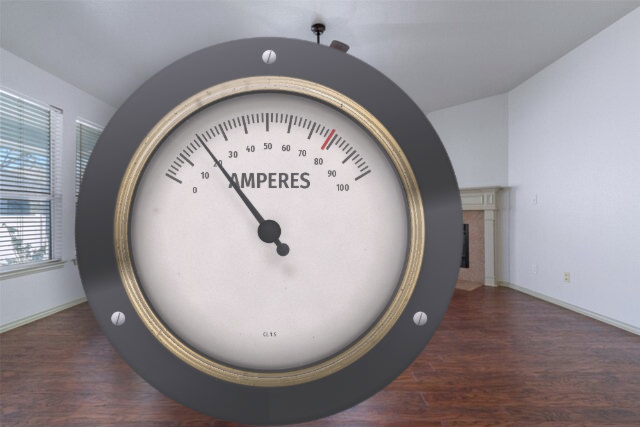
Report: 20 A
